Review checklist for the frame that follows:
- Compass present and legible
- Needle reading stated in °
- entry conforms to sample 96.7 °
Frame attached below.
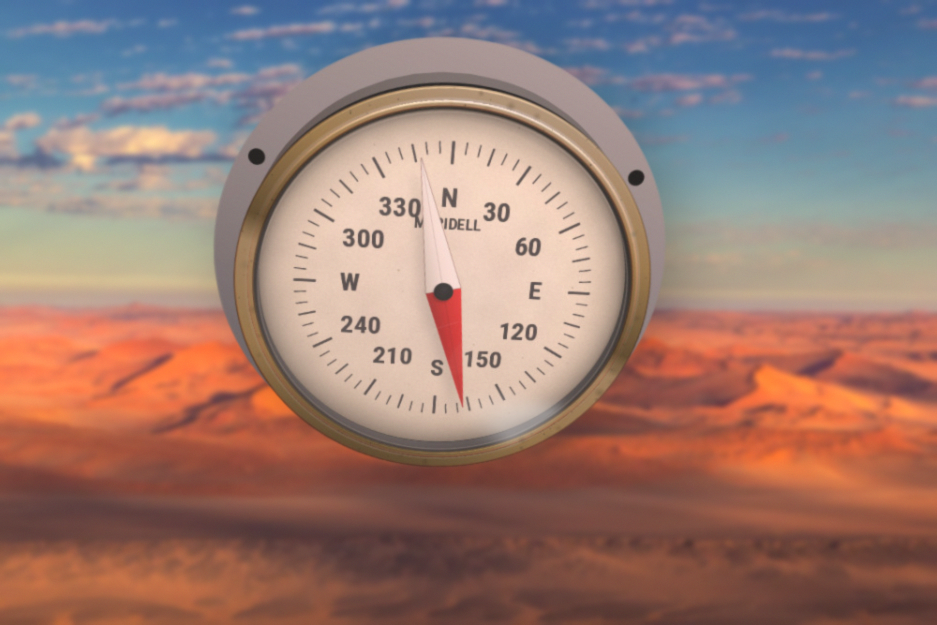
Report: 167.5 °
